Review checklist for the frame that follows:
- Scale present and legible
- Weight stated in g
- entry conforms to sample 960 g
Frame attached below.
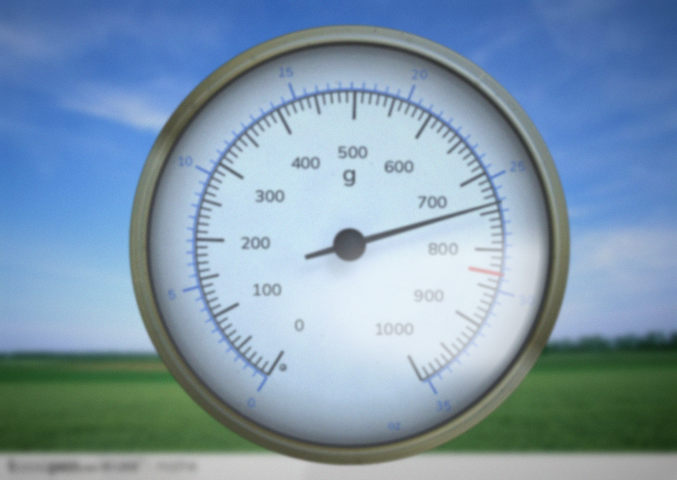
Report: 740 g
